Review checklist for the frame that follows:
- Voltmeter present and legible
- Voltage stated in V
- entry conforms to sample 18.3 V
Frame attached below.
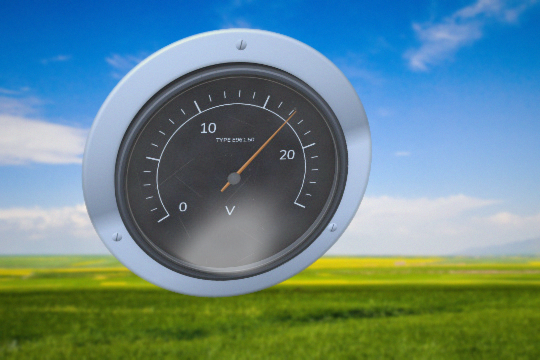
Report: 17 V
